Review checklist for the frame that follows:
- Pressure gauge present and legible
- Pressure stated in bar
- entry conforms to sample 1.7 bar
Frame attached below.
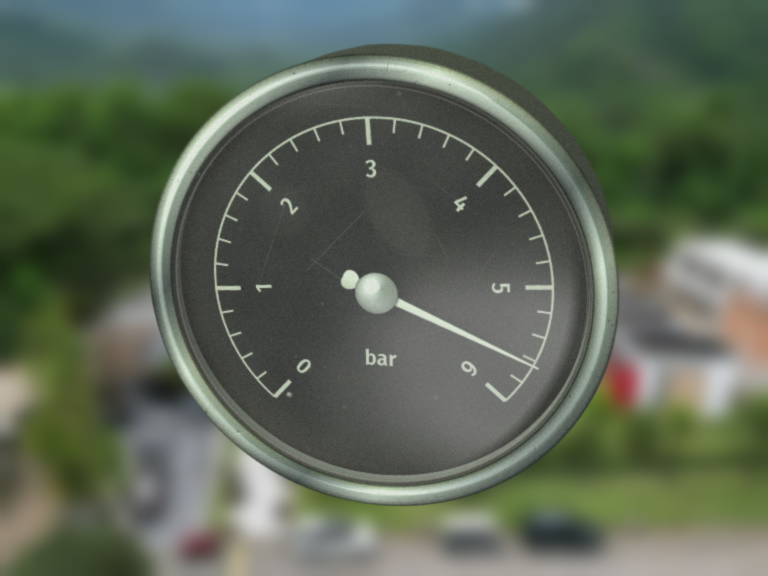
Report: 5.6 bar
